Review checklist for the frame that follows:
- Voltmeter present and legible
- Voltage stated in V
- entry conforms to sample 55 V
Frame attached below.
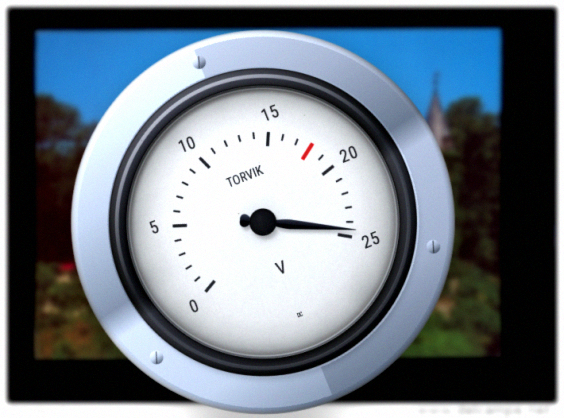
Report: 24.5 V
